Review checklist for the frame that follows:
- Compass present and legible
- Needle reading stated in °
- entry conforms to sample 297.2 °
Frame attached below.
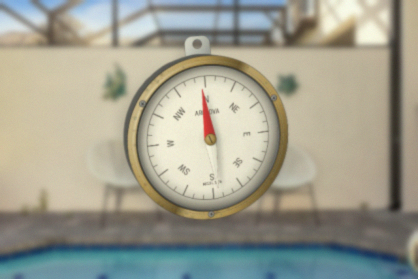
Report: 355 °
